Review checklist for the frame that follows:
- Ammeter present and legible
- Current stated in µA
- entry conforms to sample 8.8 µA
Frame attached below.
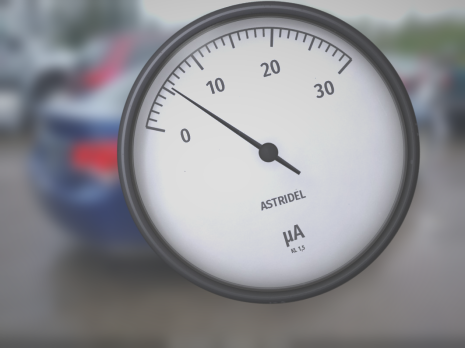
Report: 5.5 µA
